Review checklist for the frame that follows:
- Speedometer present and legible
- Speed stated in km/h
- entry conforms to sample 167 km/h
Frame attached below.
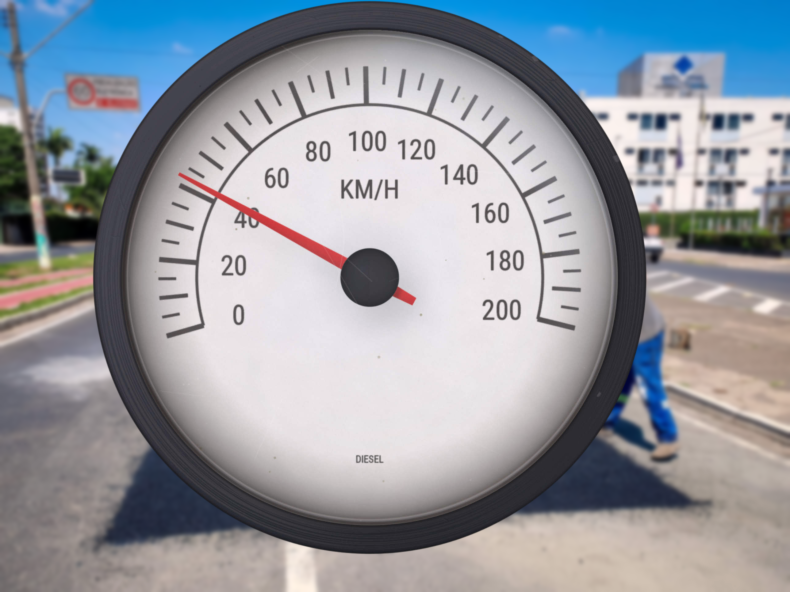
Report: 42.5 km/h
